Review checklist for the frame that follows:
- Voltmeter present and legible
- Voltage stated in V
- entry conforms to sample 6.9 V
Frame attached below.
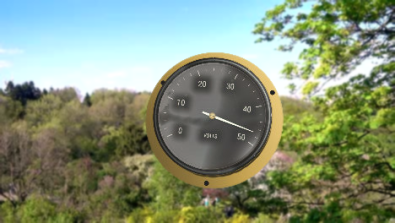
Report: 47 V
